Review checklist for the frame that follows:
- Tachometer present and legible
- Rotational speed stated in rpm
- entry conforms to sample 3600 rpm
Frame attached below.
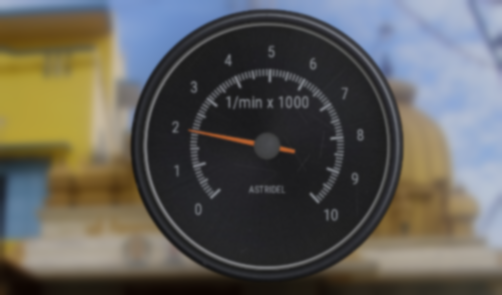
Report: 2000 rpm
